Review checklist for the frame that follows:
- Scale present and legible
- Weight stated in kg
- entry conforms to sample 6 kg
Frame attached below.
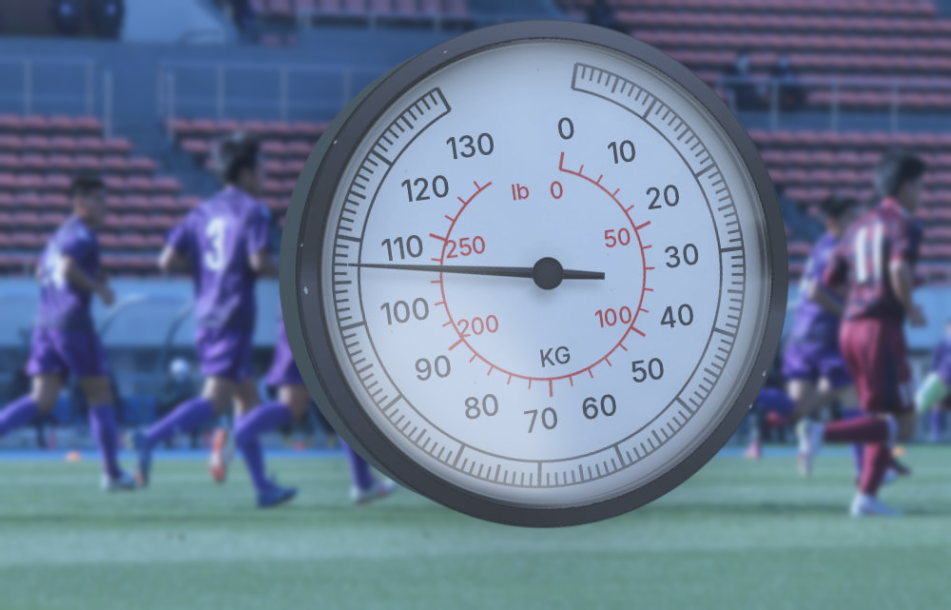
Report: 107 kg
